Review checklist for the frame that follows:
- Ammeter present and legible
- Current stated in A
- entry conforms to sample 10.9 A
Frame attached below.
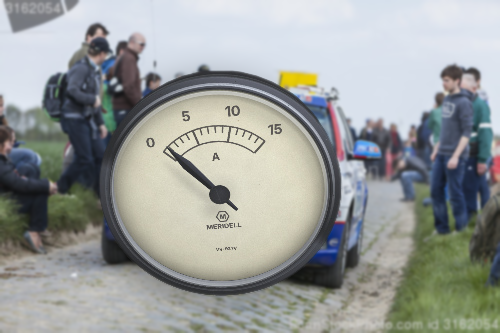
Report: 1 A
